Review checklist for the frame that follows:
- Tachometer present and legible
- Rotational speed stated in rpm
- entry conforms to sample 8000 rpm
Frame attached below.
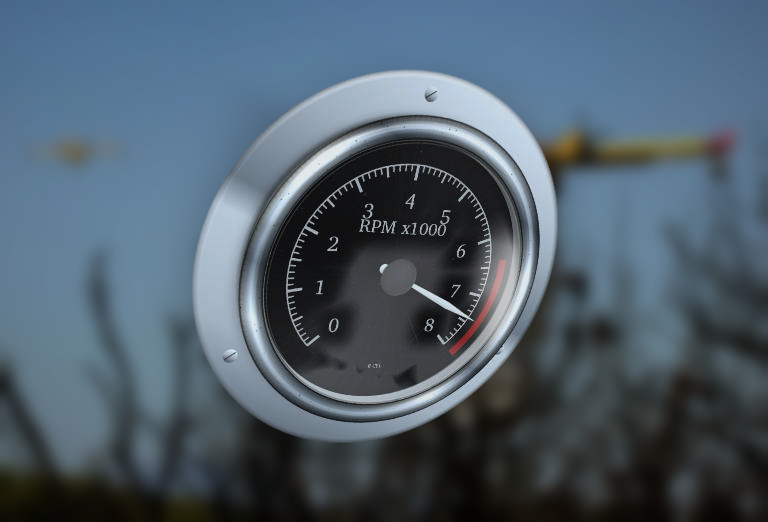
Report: 7400 rpm
